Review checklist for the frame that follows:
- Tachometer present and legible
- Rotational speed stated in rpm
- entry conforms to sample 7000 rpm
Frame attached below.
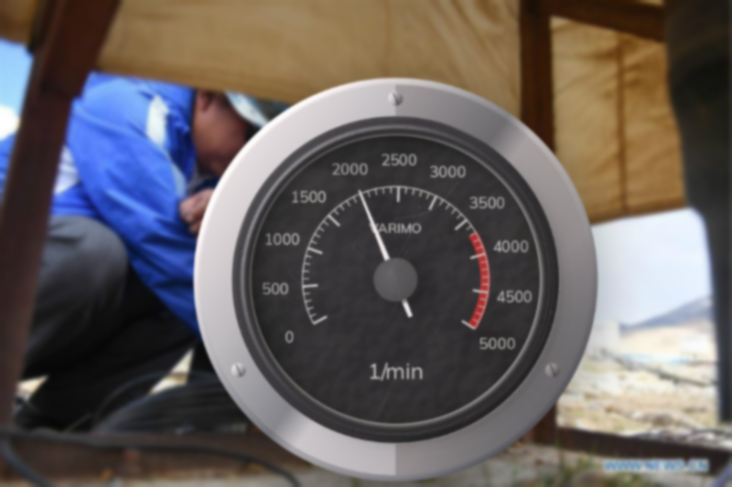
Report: 2000 rpm
